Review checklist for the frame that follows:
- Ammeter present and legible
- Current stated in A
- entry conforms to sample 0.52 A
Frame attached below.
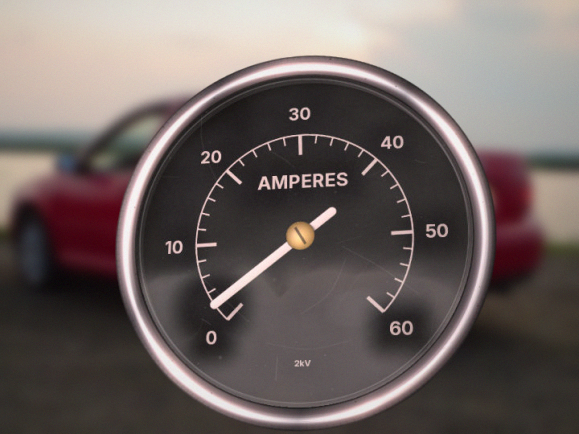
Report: 2 A
